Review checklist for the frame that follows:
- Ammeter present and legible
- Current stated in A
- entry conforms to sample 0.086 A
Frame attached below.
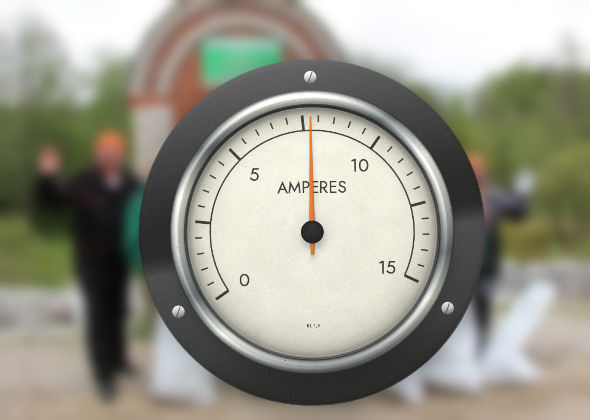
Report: 7.75 A
